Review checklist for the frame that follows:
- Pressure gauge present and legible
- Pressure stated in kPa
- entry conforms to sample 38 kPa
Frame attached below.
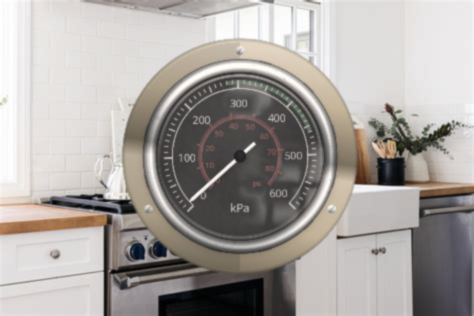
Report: 10 kPa
